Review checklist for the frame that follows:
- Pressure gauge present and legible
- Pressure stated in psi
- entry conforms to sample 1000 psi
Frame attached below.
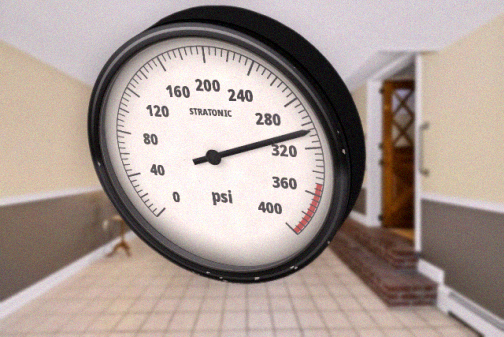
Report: 305 psi
